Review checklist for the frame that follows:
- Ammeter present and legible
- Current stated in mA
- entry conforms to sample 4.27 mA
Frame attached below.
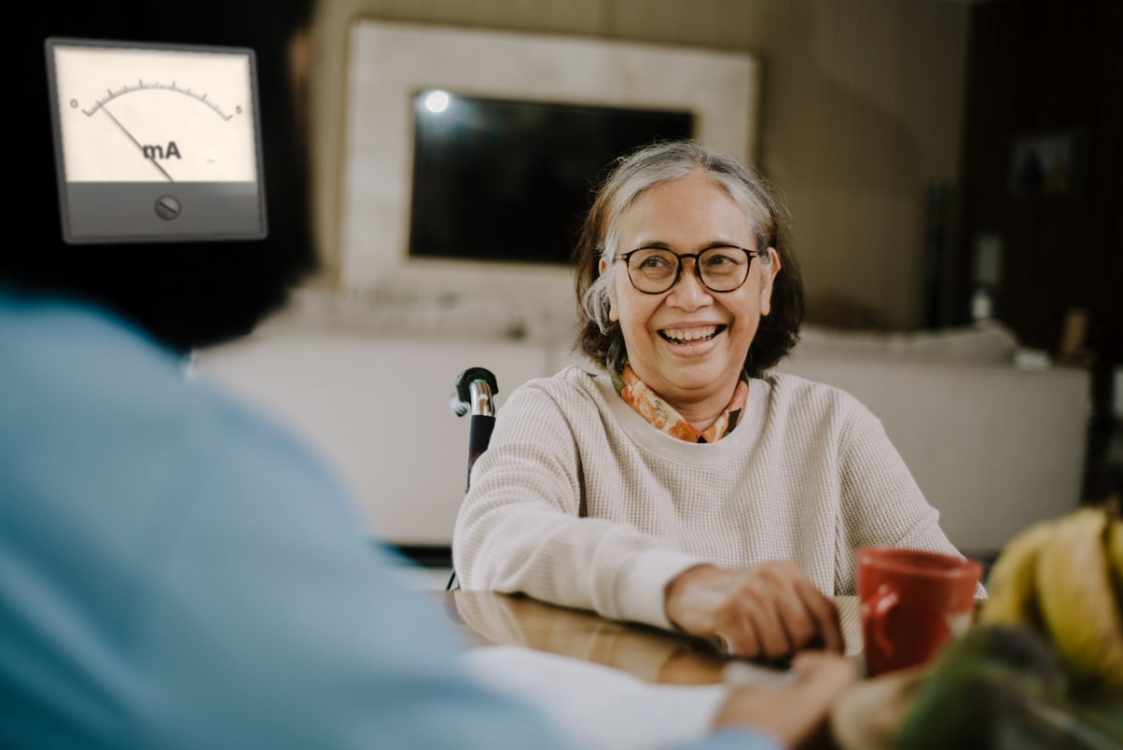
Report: 0.5 mA
